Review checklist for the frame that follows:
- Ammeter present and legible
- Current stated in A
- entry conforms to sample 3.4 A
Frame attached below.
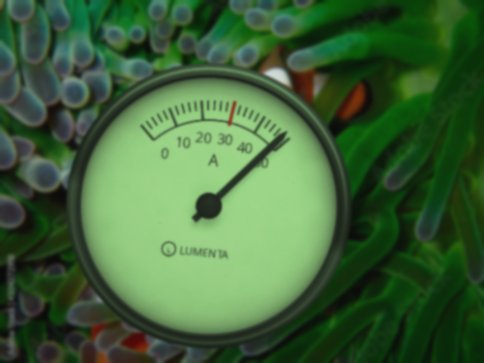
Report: 48 A
